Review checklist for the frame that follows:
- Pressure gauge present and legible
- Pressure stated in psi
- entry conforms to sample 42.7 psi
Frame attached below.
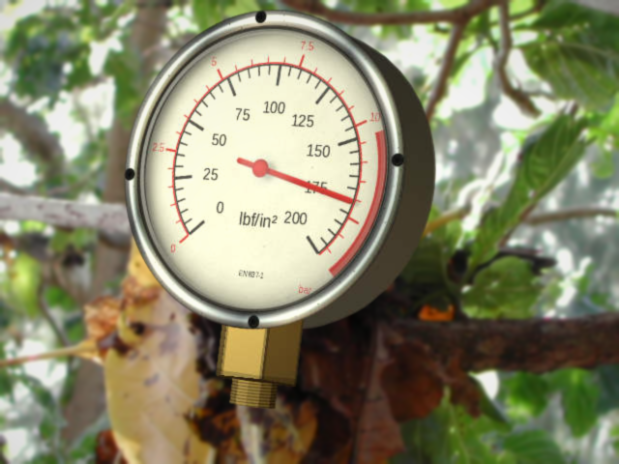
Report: 175 psi
